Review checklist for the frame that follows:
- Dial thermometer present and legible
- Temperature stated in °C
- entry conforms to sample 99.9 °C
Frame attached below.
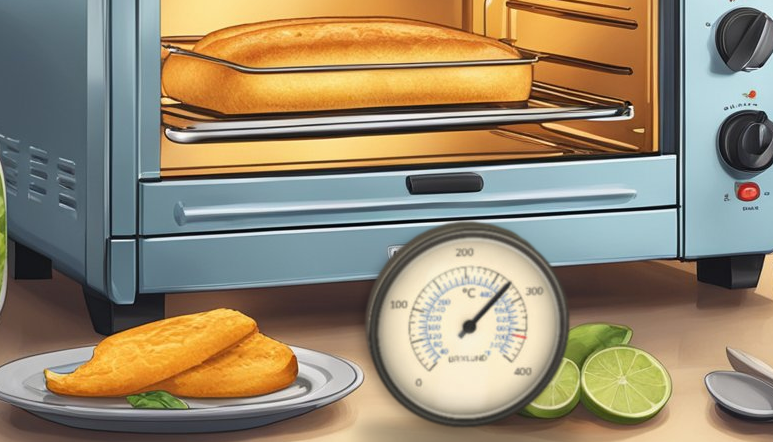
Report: 270 °C
